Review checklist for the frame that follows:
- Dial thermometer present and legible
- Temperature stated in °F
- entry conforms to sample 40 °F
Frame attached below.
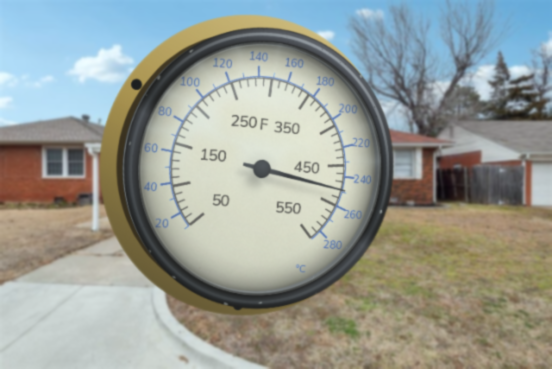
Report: 480 °F
